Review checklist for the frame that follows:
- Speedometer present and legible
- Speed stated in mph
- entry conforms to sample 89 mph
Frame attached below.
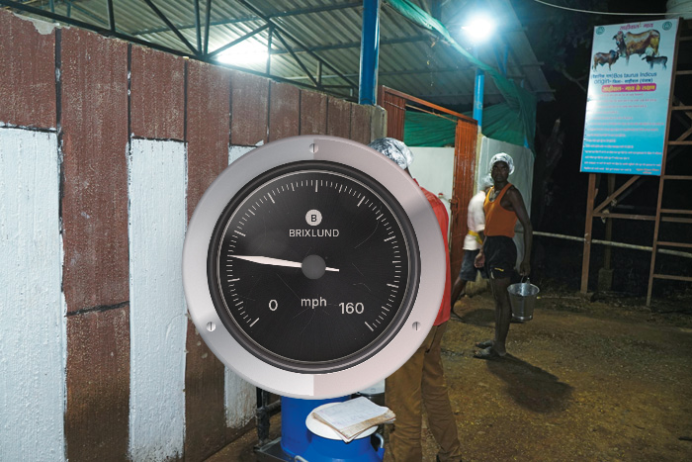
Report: 30 mph
